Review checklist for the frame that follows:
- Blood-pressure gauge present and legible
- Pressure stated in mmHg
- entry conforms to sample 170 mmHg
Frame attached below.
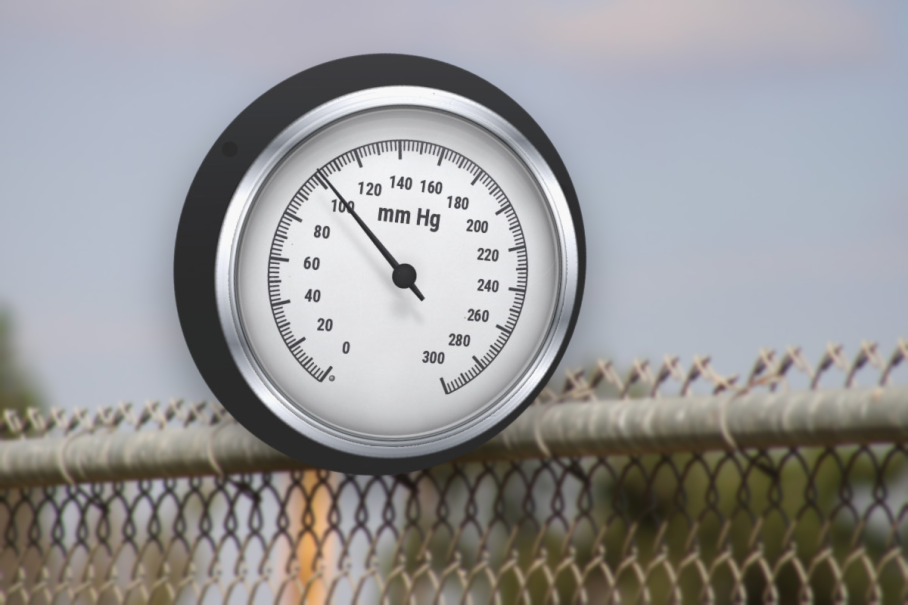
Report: 102 mmHg
